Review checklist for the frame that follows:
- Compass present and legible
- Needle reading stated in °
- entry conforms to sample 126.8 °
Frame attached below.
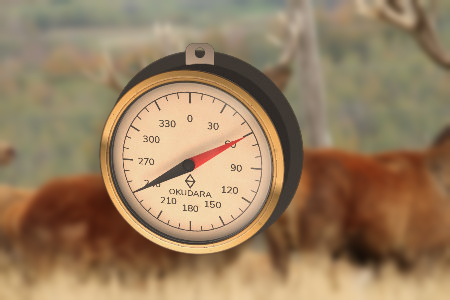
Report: 60 °
